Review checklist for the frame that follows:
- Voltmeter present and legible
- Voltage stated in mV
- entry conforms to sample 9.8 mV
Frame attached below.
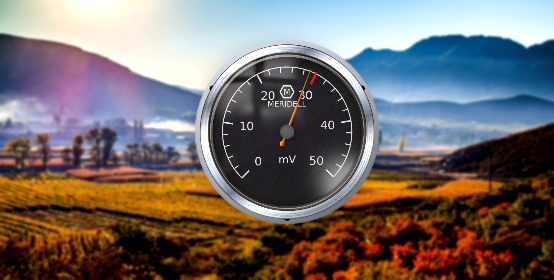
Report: 29 mV
